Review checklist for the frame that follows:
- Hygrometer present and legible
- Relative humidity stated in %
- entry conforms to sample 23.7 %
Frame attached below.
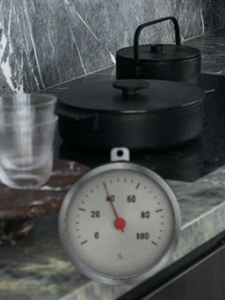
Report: 40 %
